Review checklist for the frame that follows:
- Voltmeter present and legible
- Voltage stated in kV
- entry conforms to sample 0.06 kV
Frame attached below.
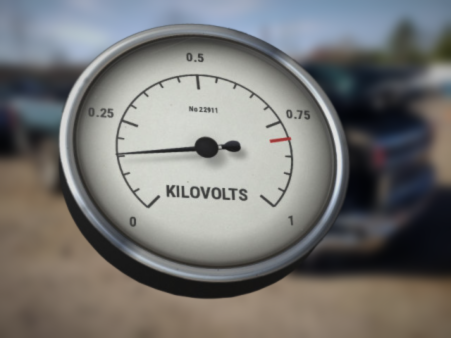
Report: 0.15 kV
